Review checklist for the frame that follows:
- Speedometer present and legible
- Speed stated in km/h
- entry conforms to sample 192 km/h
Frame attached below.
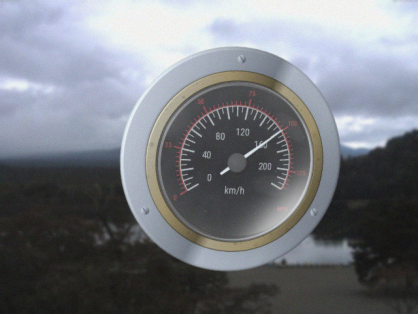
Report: 160 km/h
